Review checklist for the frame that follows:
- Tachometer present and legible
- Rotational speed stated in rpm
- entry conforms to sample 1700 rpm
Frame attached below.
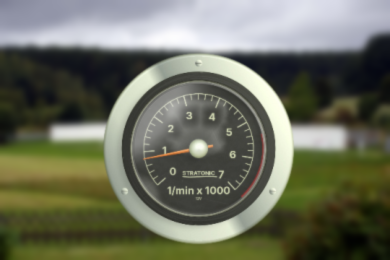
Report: 800 rpm
